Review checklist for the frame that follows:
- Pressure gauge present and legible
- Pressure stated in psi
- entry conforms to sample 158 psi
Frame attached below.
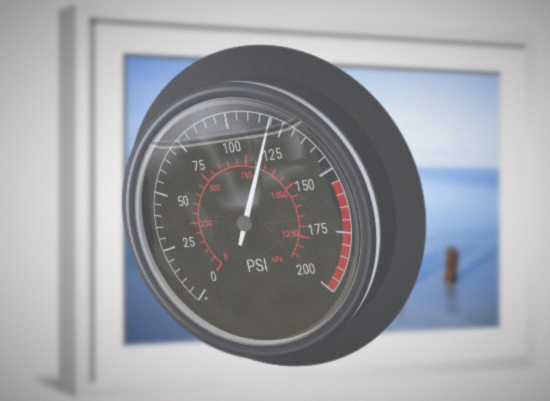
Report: 120 psi
